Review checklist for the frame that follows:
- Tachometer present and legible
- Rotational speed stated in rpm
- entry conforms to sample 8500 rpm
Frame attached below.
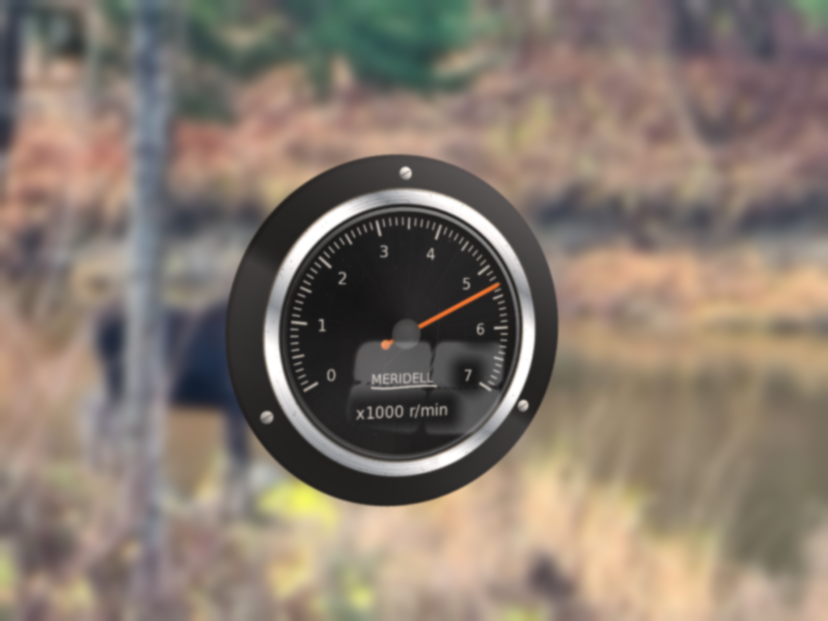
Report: 5300 rpm
